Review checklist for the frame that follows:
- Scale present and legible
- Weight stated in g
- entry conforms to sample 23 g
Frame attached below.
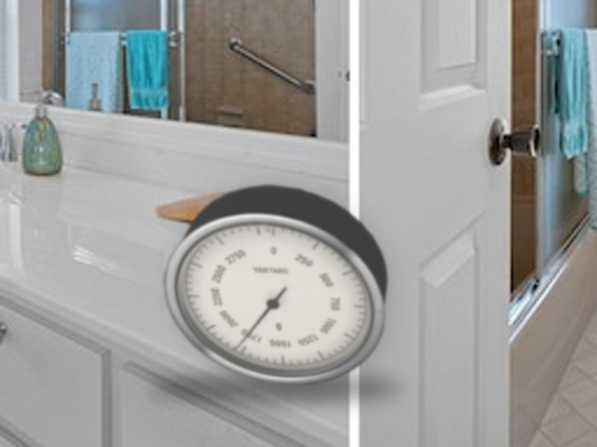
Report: 1800 g
